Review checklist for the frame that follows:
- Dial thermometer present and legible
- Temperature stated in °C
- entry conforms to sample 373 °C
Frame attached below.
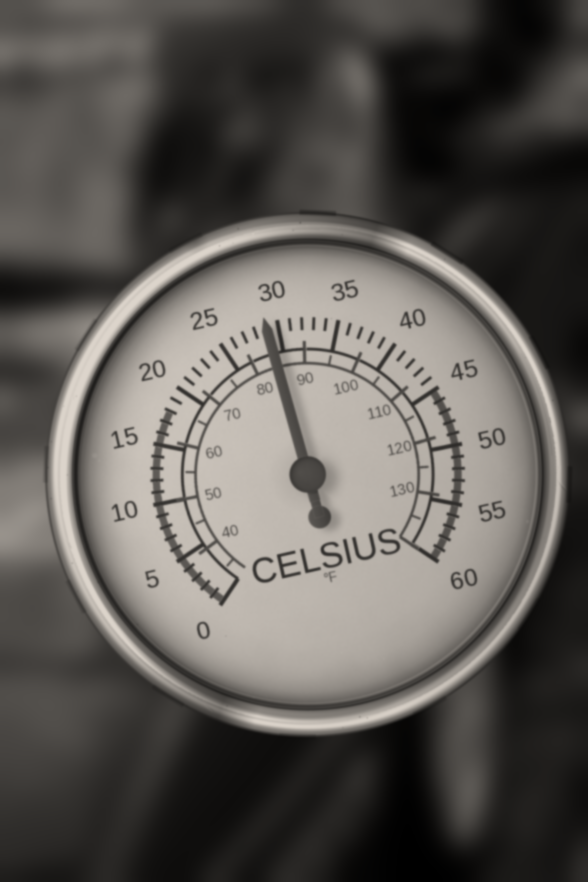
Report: 29 °C
